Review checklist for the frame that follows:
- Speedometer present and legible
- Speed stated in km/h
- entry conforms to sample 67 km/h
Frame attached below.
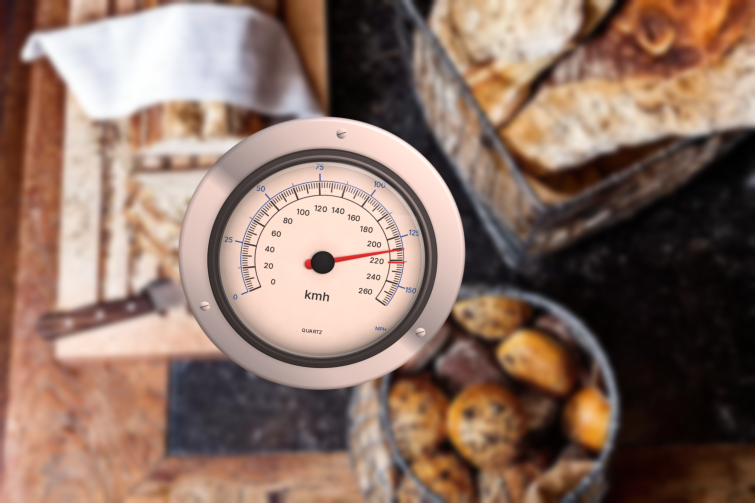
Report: 210 km/h
